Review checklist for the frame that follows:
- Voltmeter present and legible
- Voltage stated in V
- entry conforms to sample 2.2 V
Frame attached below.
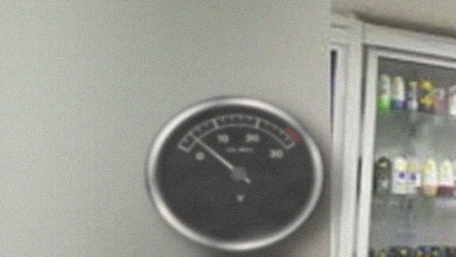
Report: 4 V
